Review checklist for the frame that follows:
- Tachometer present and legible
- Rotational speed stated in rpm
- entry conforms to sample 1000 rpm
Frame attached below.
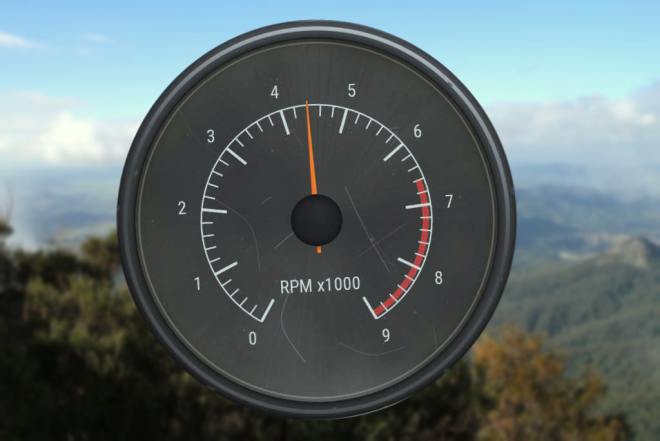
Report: 4400 rpm
